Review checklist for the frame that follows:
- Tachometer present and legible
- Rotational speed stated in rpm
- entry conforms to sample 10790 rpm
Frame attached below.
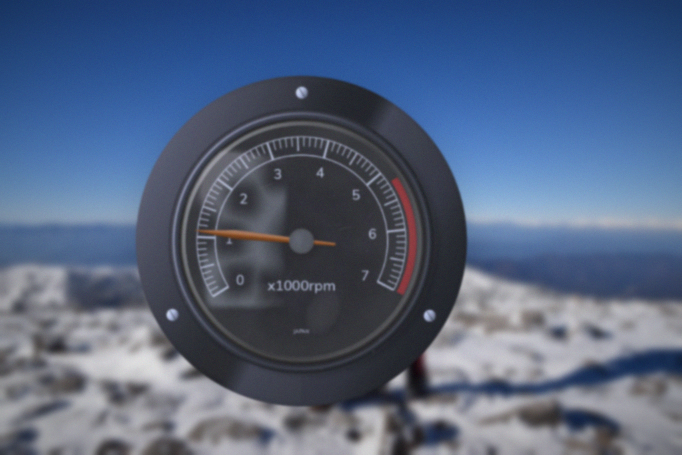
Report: 1100 rpm
